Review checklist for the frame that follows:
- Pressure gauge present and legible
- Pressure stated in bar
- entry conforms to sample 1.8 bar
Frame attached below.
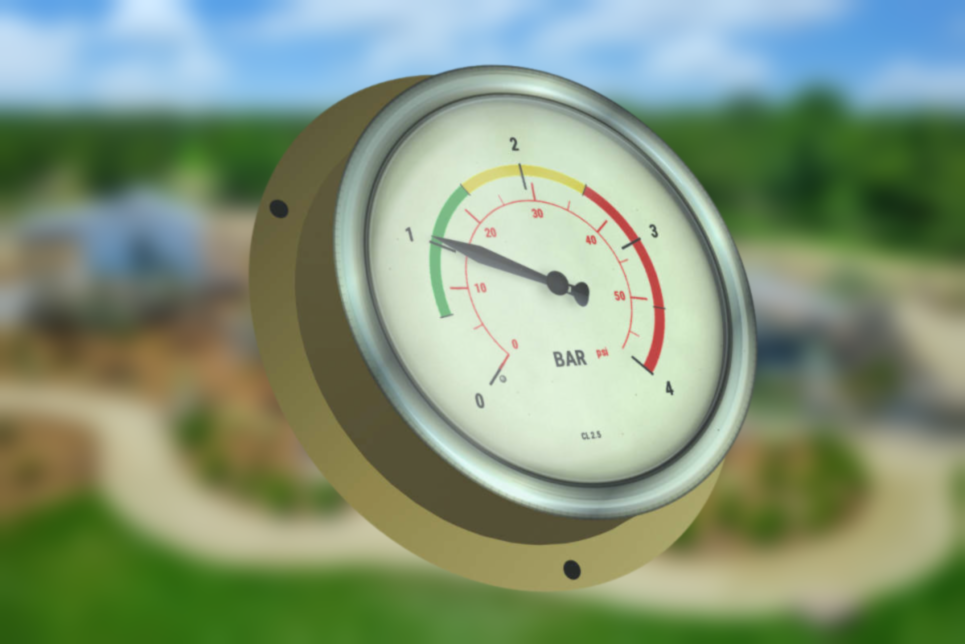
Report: 1 bar
